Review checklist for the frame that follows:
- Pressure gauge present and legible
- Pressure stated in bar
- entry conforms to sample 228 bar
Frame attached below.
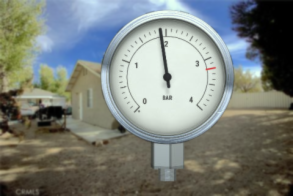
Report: 1.9 bar
